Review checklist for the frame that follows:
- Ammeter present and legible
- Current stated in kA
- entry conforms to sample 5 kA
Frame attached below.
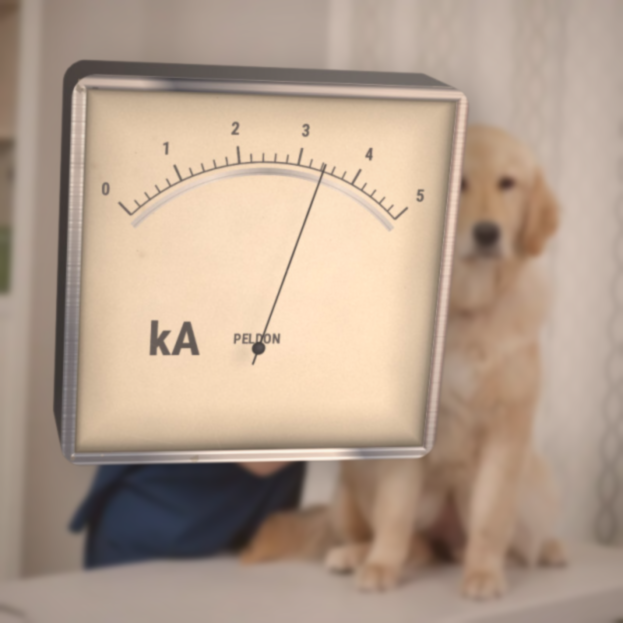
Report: 3.4 kA
